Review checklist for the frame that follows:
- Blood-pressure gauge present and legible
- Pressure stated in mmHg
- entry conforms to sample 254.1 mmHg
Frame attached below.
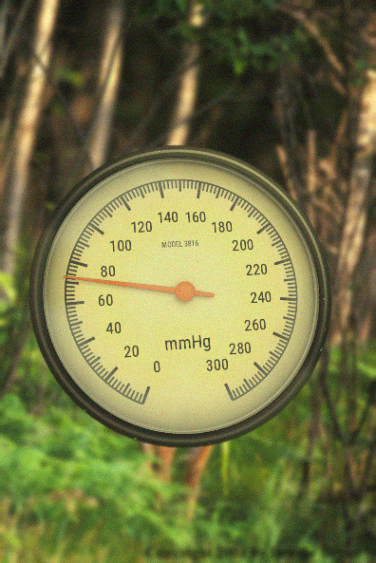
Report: 72 mmHg
